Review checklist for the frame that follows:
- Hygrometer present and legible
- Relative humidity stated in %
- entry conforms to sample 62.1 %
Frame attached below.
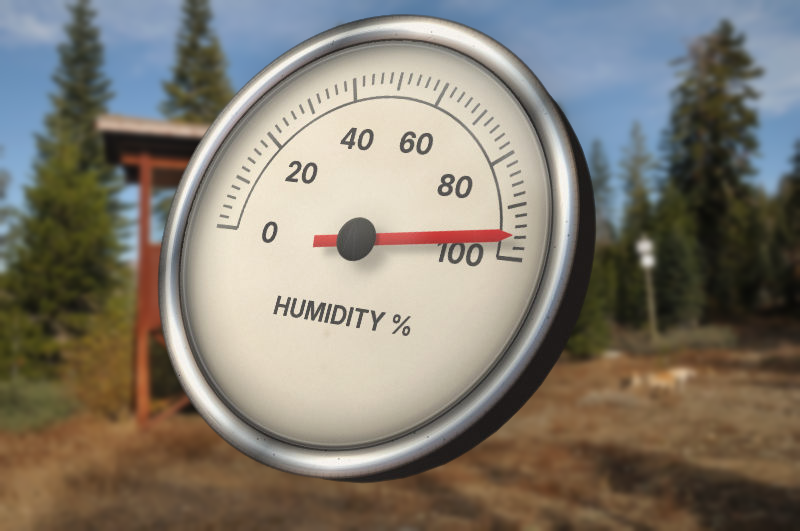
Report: 96 %
